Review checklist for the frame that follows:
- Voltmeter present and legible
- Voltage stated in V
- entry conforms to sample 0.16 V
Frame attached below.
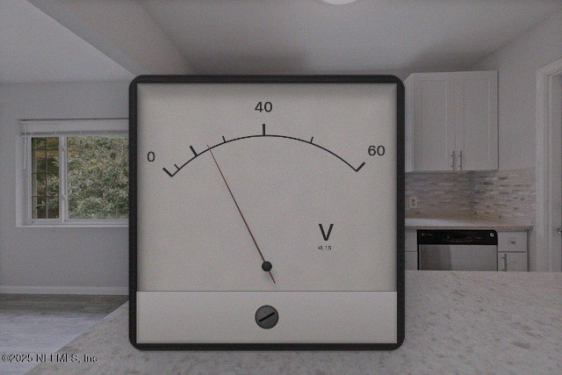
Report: 25 V
